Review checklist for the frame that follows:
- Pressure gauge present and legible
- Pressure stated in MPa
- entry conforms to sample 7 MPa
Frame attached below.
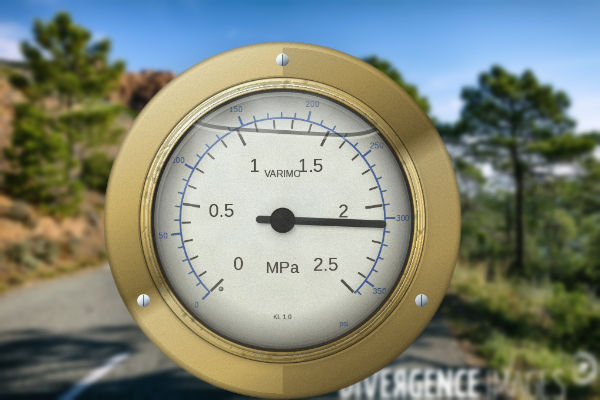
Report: 2.1 MPa
